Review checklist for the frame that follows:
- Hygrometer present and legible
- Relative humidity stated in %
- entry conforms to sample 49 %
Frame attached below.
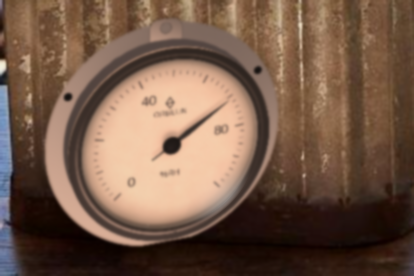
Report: 70 %
